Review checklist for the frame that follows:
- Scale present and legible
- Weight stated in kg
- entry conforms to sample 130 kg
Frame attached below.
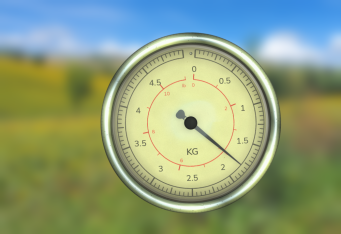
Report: 1.8 kg
